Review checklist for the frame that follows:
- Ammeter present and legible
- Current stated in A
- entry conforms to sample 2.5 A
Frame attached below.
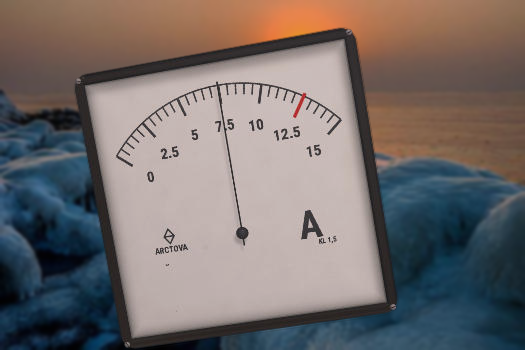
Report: 7.5 A
